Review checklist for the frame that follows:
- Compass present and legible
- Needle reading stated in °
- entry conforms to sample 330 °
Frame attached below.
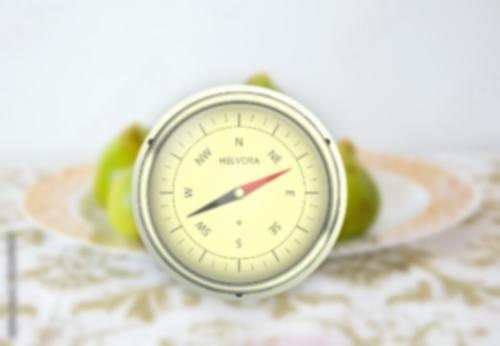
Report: 65 °
